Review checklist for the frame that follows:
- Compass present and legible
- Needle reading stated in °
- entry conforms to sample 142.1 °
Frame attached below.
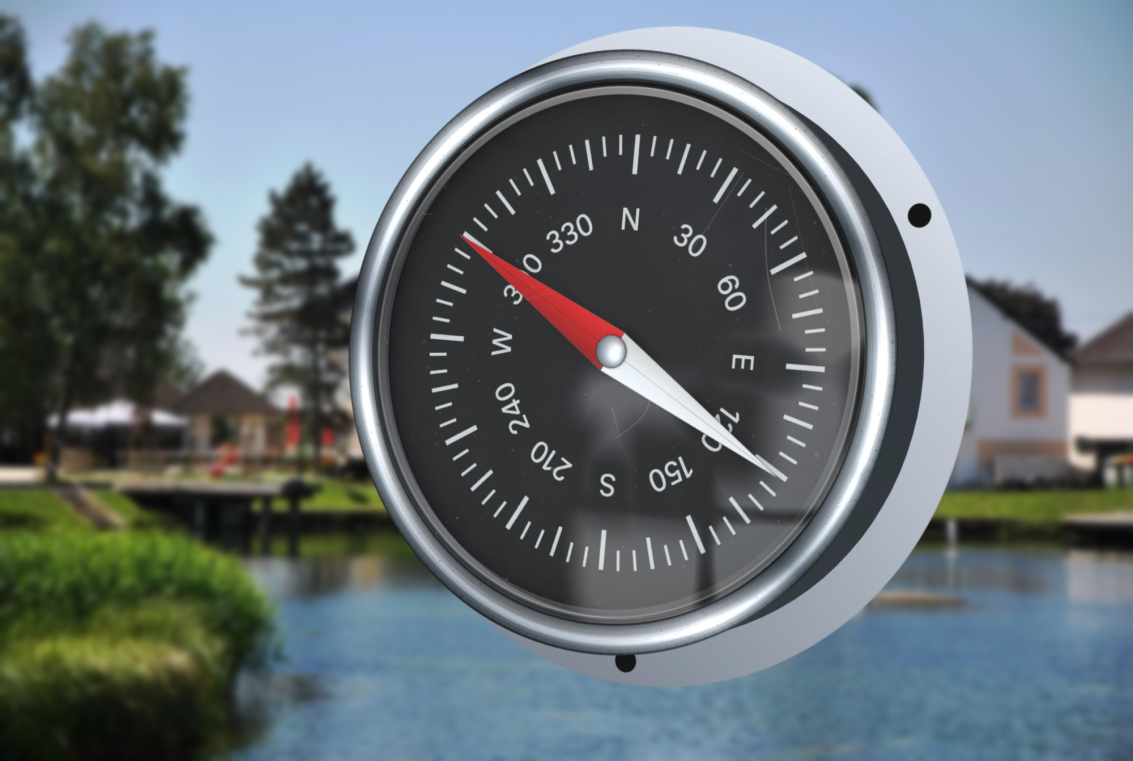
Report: 300 °
